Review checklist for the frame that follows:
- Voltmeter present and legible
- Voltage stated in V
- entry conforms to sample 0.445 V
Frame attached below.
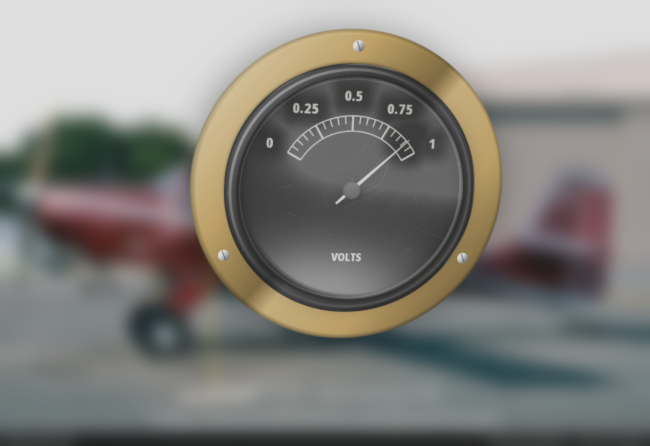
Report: 0.9 V
